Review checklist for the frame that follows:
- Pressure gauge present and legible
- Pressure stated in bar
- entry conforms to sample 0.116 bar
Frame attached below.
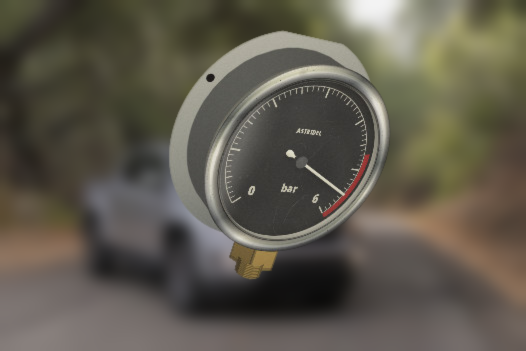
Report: 5.5 bar
